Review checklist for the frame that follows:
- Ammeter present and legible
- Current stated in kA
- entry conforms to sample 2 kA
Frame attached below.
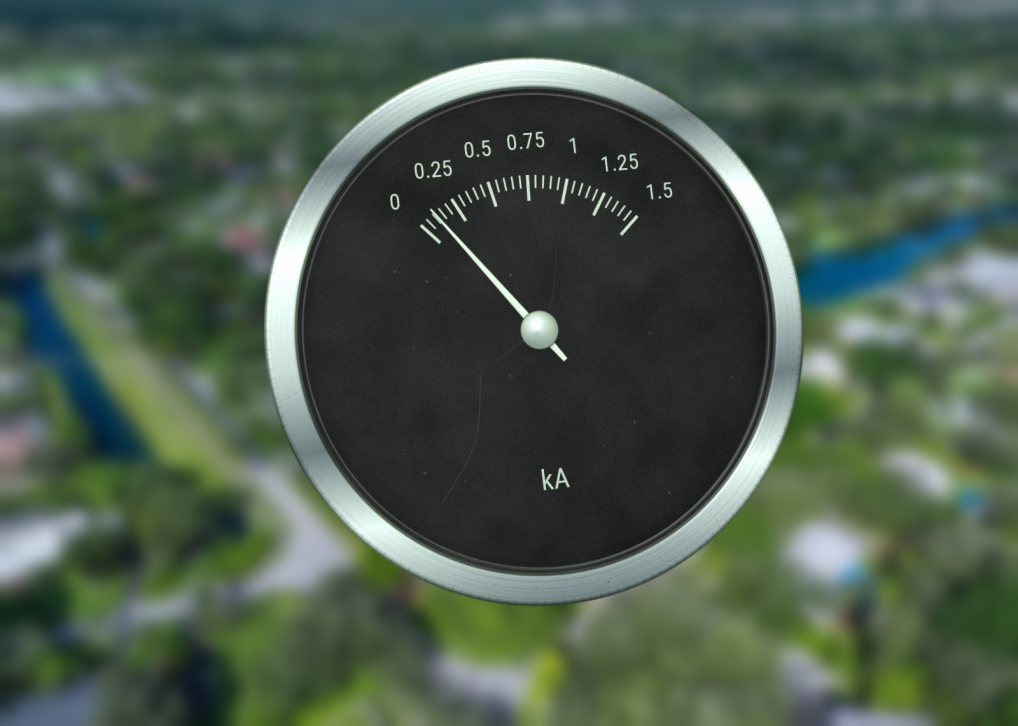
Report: 0.1 kA
